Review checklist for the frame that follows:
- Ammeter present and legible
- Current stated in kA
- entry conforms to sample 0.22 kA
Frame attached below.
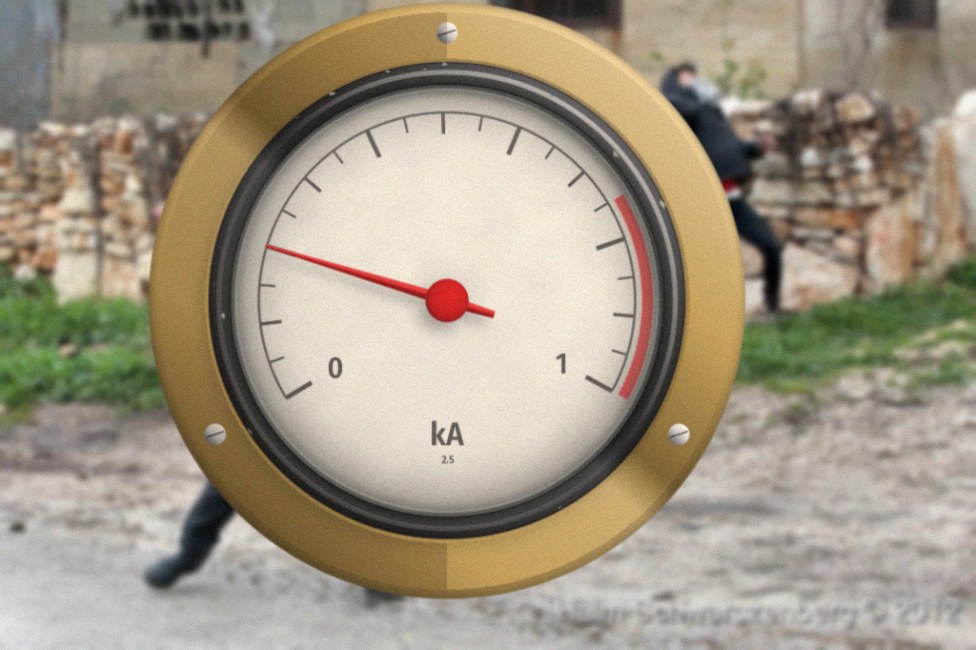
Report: 0.2 kA
